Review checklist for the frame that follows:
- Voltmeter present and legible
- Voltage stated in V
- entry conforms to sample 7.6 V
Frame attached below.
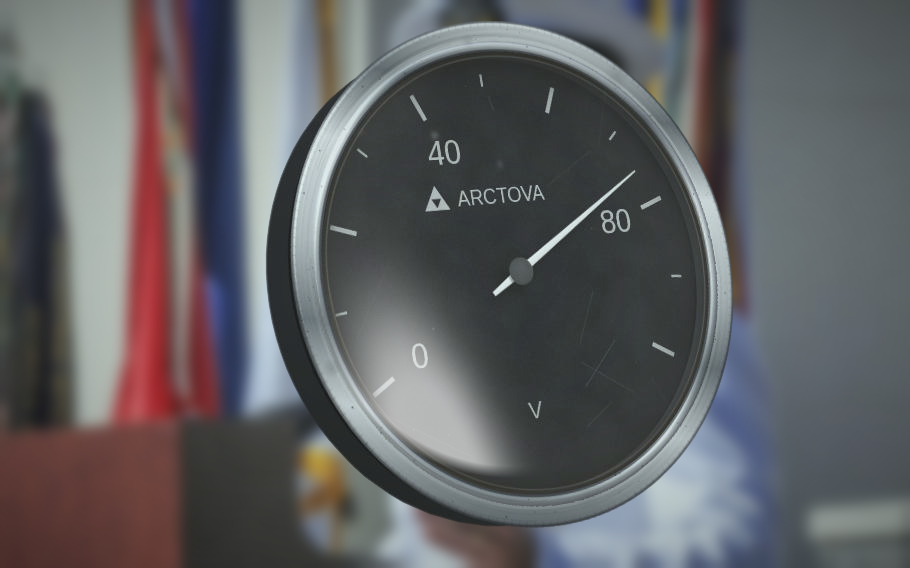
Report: 75 V
